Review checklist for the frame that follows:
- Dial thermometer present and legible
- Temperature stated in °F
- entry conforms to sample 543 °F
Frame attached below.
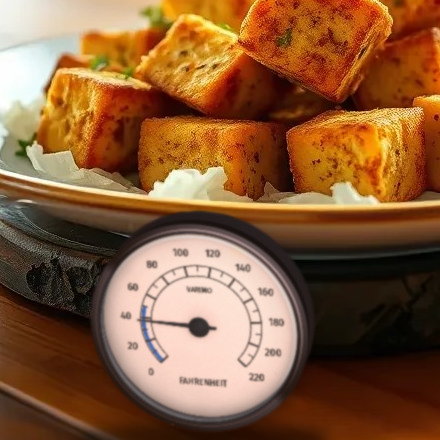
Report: 40 °F
